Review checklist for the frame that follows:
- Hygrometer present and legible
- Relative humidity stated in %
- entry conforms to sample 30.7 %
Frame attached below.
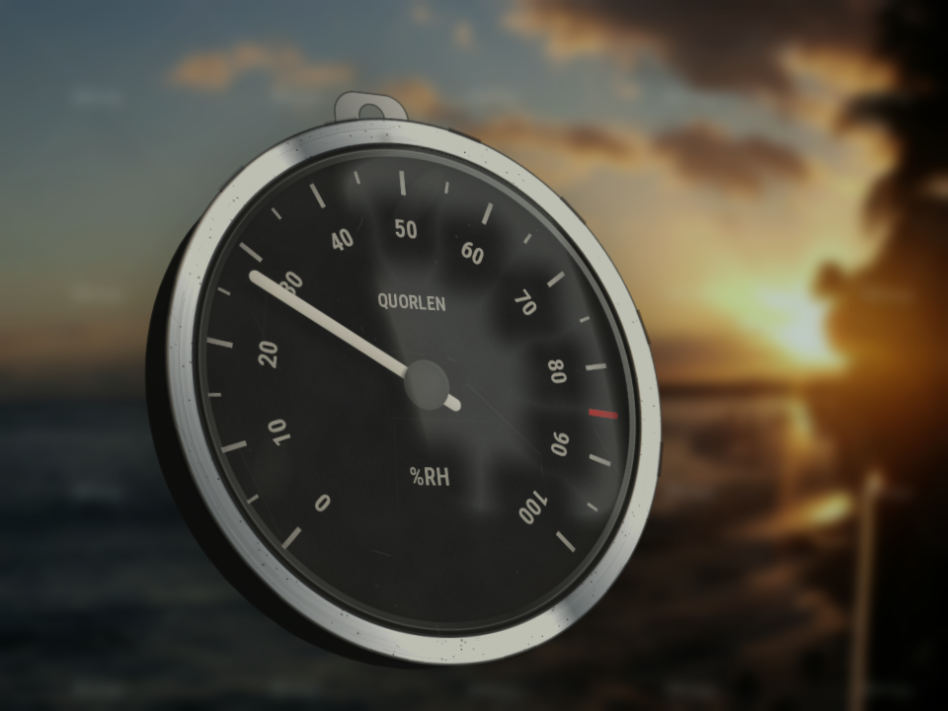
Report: 27.5 %
